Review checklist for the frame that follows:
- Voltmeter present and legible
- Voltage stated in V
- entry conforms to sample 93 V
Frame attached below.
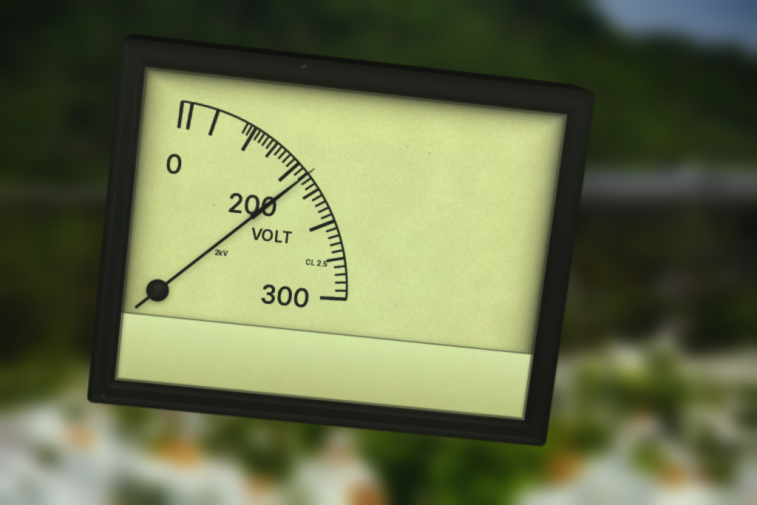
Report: 210 V
